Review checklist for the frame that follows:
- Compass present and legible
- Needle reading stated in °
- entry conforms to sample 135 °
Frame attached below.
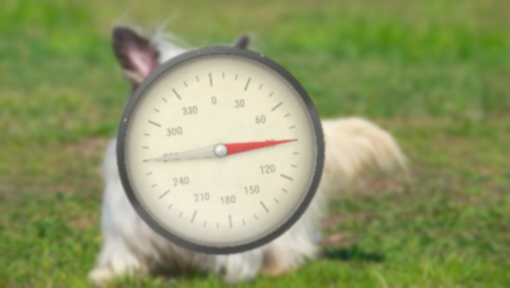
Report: 90 °
